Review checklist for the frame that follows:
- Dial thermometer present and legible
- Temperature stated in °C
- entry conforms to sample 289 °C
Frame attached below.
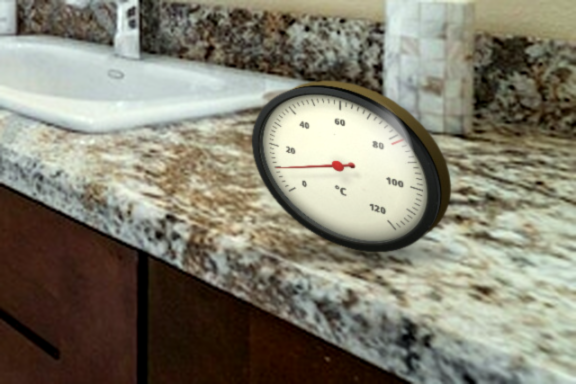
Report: 10 °C
